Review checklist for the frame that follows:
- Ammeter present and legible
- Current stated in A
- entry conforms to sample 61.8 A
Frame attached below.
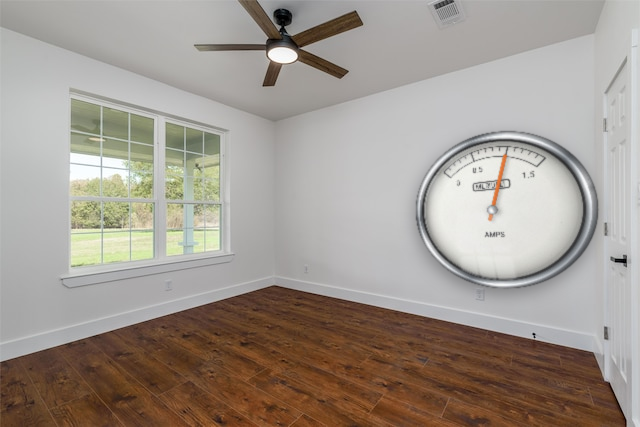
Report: 1 A
